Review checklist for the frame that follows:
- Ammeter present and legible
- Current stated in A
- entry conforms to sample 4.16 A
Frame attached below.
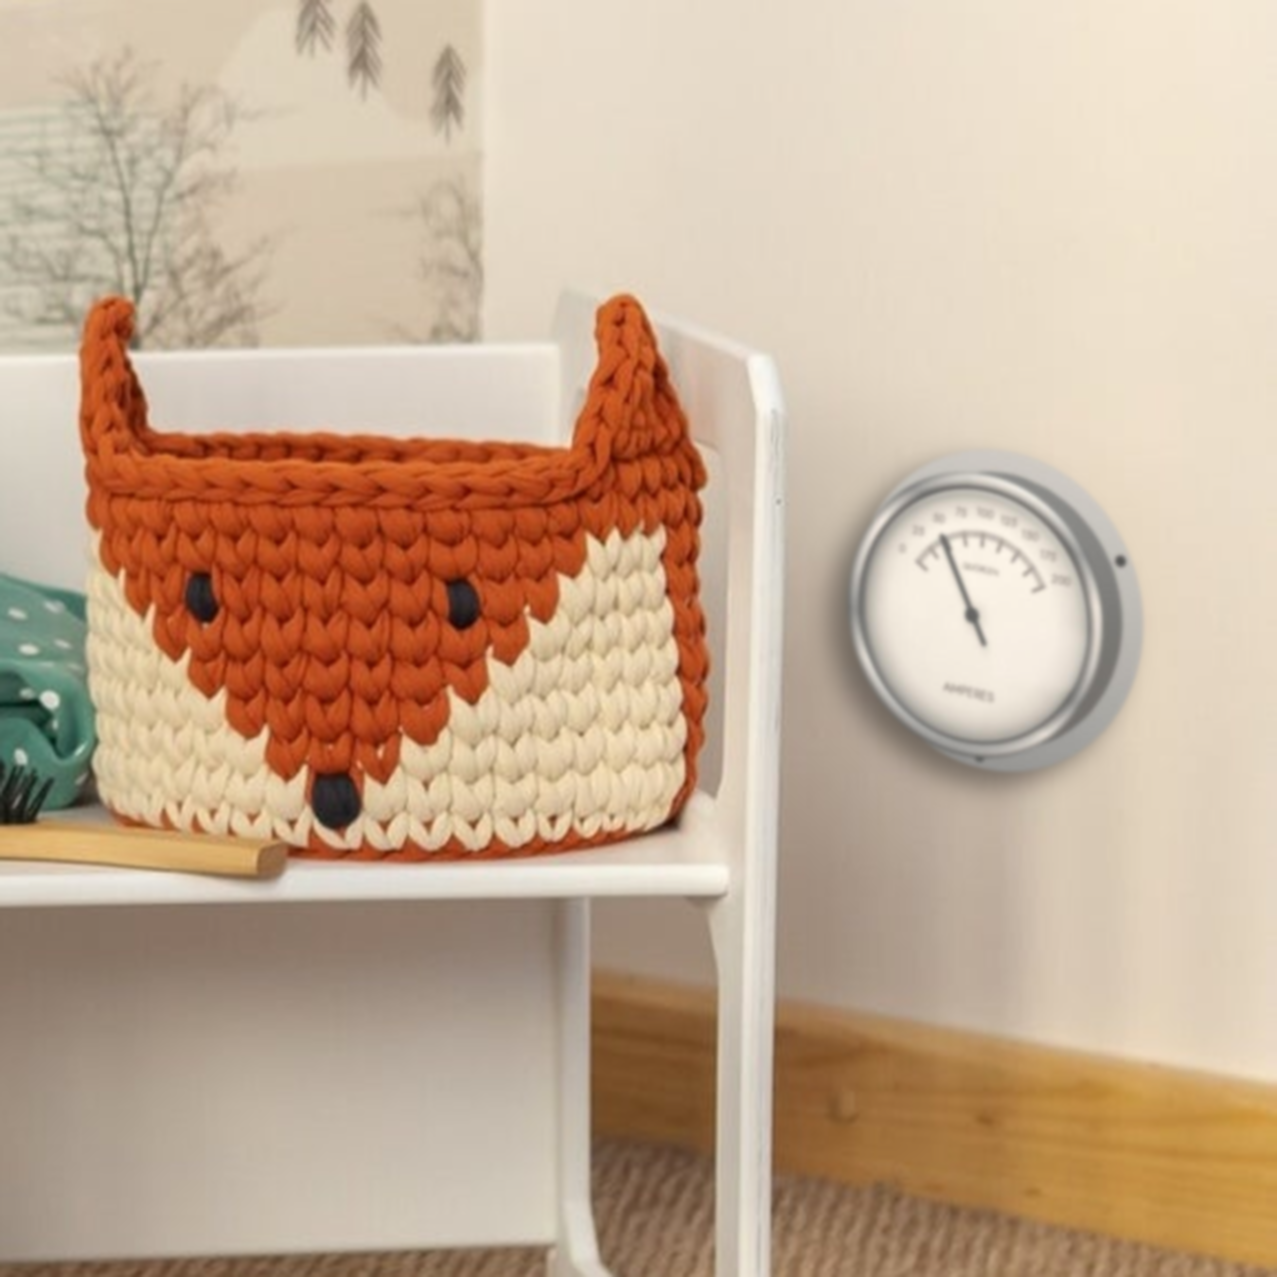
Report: 50 A
